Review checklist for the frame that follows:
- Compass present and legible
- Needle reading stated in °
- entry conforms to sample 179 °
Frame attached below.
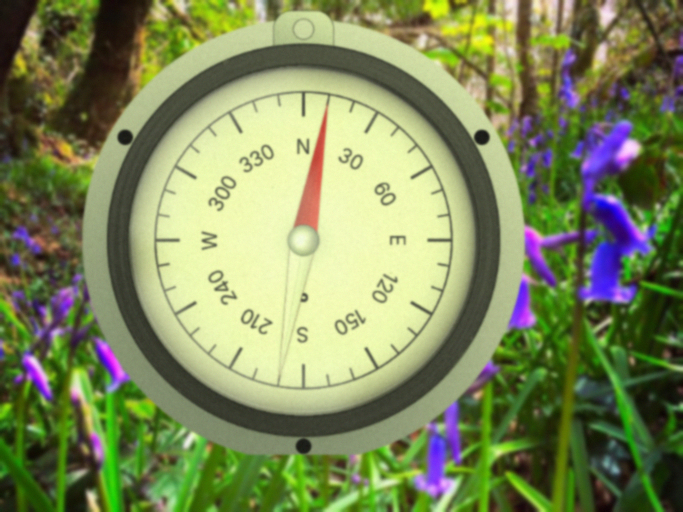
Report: 10 °
